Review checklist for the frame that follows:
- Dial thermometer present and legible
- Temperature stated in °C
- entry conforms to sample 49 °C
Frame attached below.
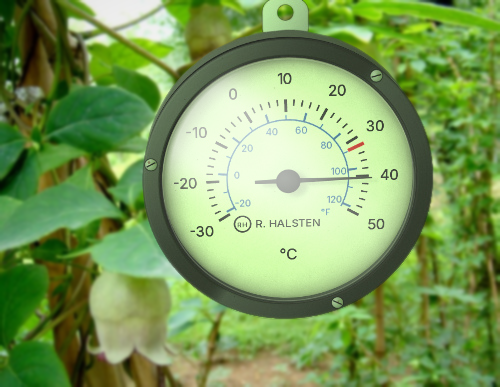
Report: 40 °C
